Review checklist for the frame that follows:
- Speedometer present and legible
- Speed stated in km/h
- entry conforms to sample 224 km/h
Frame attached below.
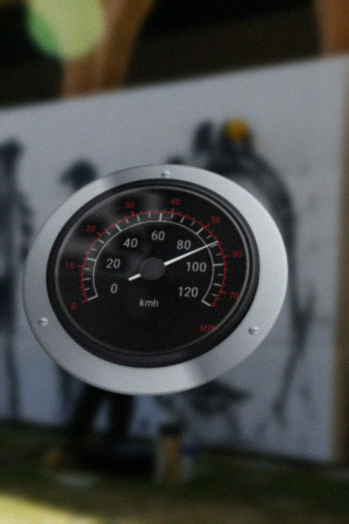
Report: 90 km/h
